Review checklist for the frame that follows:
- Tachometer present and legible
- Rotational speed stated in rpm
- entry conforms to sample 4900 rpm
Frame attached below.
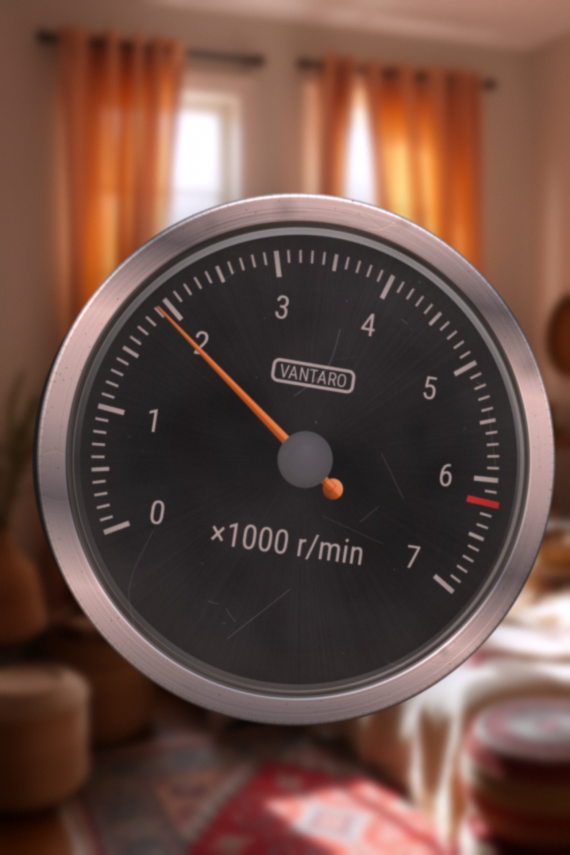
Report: 1900 rpm
